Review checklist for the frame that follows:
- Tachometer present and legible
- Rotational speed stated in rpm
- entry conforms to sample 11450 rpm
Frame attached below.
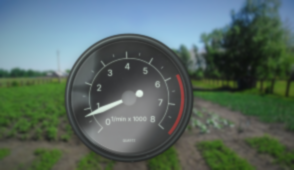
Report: 750 rpm
